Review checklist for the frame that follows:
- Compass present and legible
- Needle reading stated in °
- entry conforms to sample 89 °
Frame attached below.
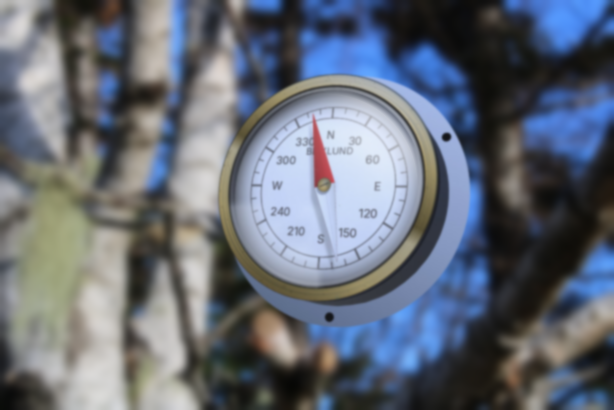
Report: 345 °
